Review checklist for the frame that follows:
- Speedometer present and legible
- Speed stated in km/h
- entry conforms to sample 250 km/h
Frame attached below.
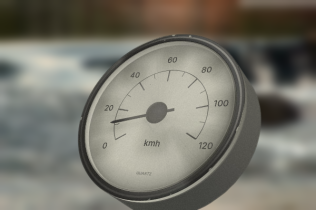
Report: 10 km/h
